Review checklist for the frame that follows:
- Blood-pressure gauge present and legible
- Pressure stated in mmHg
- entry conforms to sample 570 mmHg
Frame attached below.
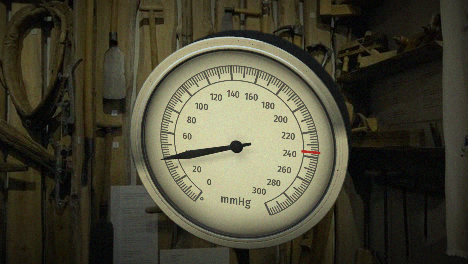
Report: 40 mmHg
